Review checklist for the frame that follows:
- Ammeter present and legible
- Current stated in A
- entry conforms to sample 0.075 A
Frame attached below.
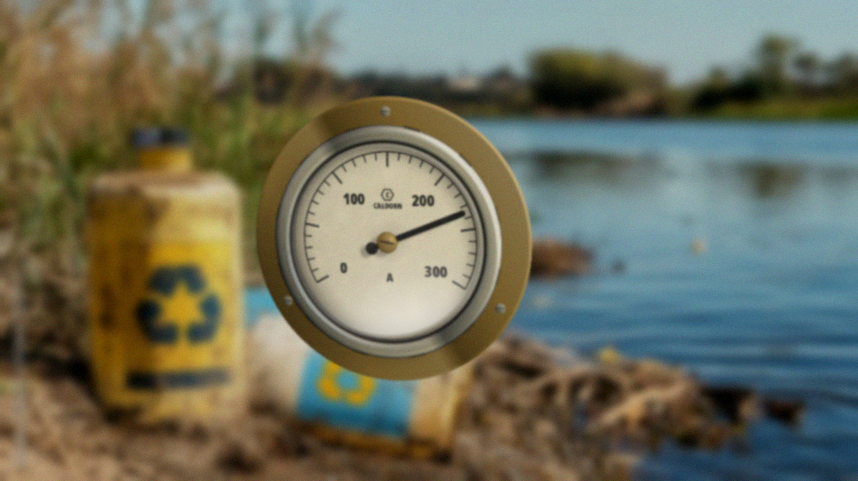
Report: 235 A
